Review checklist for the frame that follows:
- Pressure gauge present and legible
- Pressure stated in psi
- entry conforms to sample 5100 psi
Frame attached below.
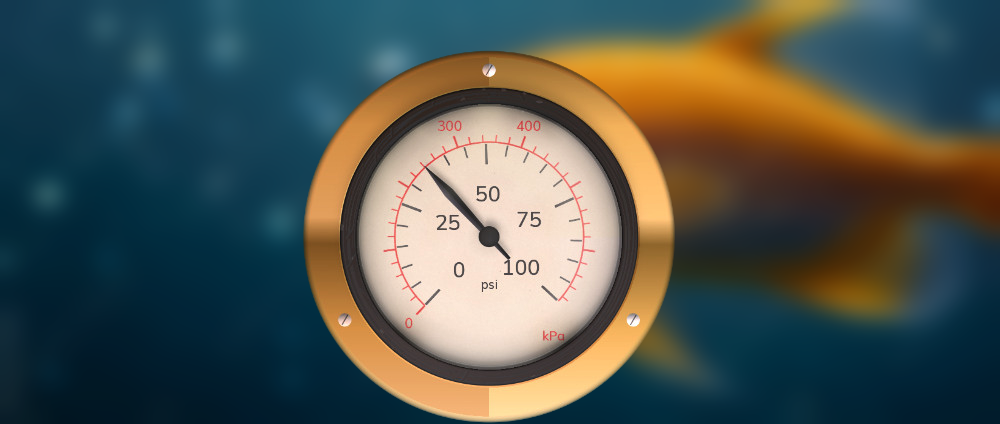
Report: 35 psi
